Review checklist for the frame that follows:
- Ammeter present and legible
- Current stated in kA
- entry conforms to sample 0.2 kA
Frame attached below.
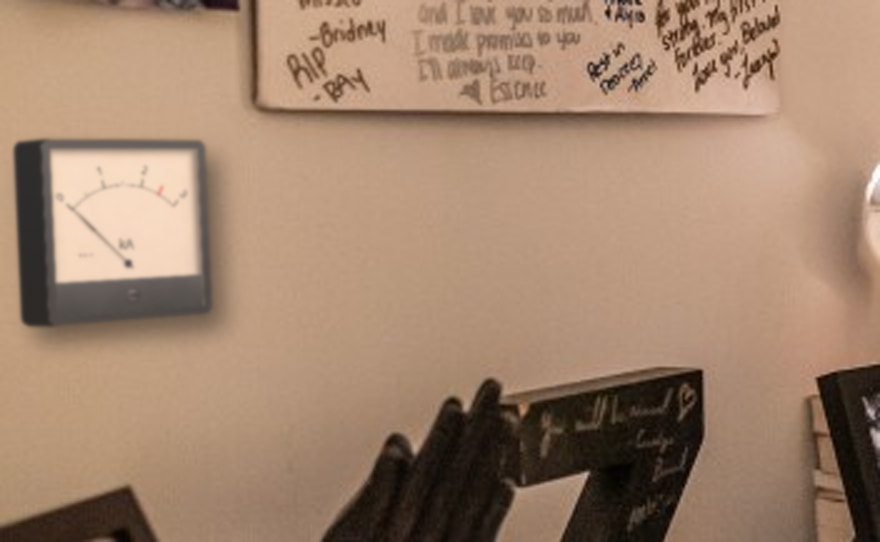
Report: 0 kA
